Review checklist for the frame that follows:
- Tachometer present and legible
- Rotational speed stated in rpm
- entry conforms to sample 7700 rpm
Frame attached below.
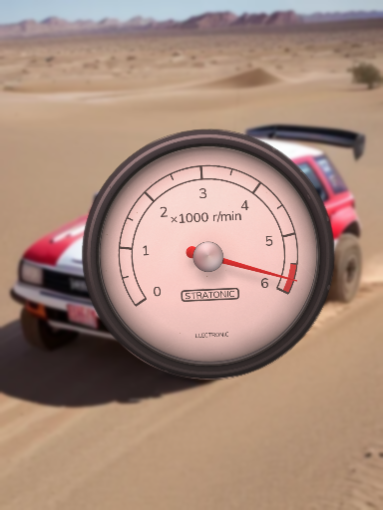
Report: 5750 rpm
